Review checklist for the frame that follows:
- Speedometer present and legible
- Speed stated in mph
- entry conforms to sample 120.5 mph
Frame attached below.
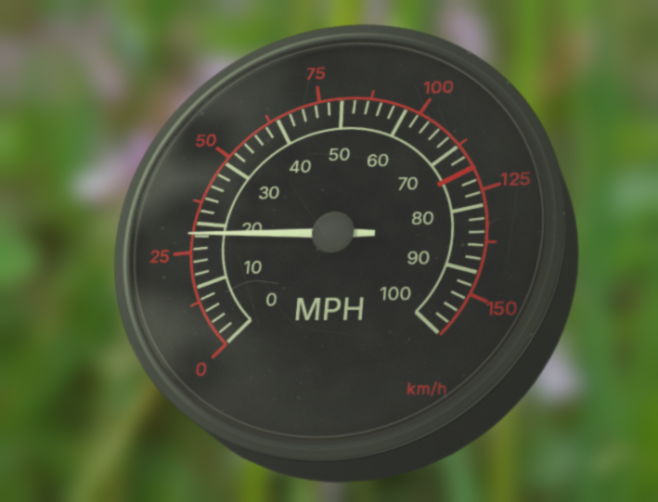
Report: 18 mph
